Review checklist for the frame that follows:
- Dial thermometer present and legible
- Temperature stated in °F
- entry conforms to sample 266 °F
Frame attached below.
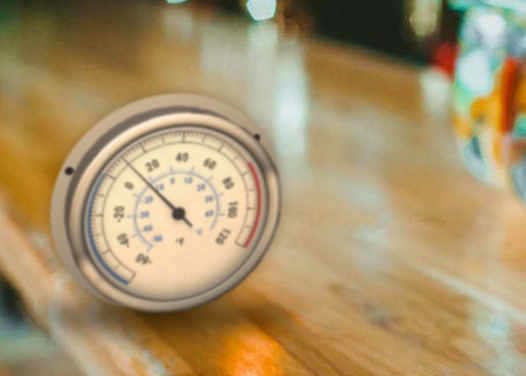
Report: 10 °F
